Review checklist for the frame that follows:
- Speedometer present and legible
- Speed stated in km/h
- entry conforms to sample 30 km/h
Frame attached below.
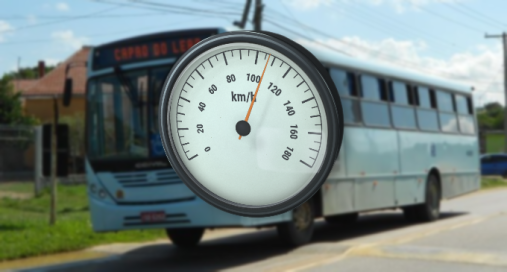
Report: 107.5 km/h
